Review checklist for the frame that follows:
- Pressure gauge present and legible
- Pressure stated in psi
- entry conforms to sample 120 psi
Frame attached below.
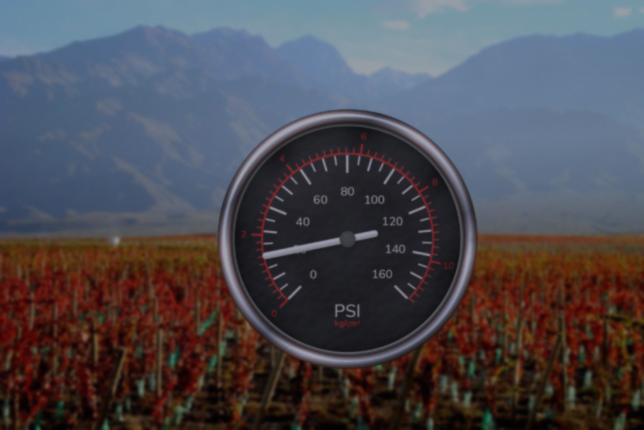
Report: 20 psi
